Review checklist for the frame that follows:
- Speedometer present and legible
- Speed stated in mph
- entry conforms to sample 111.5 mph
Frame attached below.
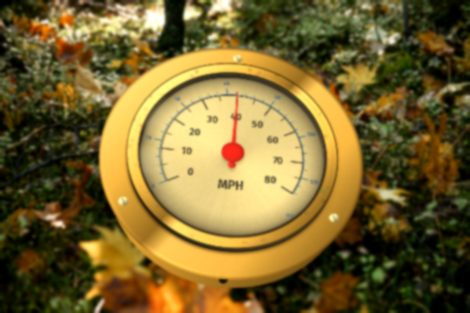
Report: 40 mph
